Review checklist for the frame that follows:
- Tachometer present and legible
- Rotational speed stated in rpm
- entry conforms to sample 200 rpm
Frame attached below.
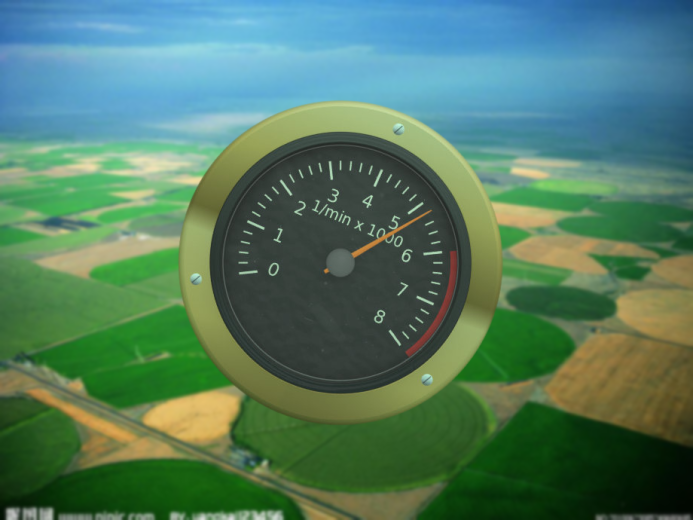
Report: 5200 rpm
